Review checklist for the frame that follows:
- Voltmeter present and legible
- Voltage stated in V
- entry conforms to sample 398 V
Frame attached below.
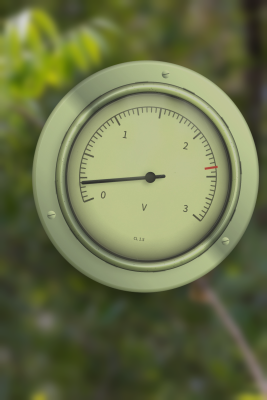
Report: 0.2 V
